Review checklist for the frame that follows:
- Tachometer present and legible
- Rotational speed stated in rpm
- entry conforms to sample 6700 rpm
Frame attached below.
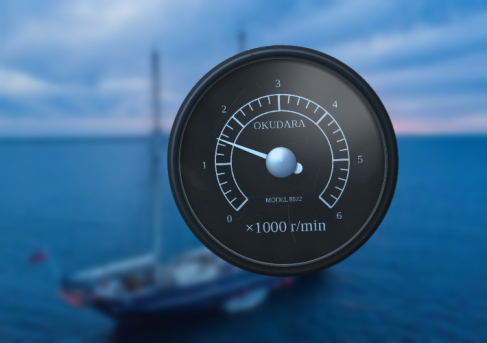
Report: 1500 rpm
